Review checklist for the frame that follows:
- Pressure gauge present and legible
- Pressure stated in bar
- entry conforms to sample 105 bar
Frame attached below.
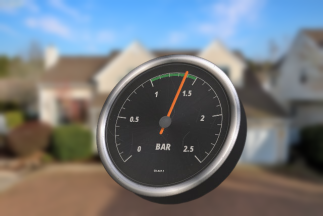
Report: 1.4 bar
